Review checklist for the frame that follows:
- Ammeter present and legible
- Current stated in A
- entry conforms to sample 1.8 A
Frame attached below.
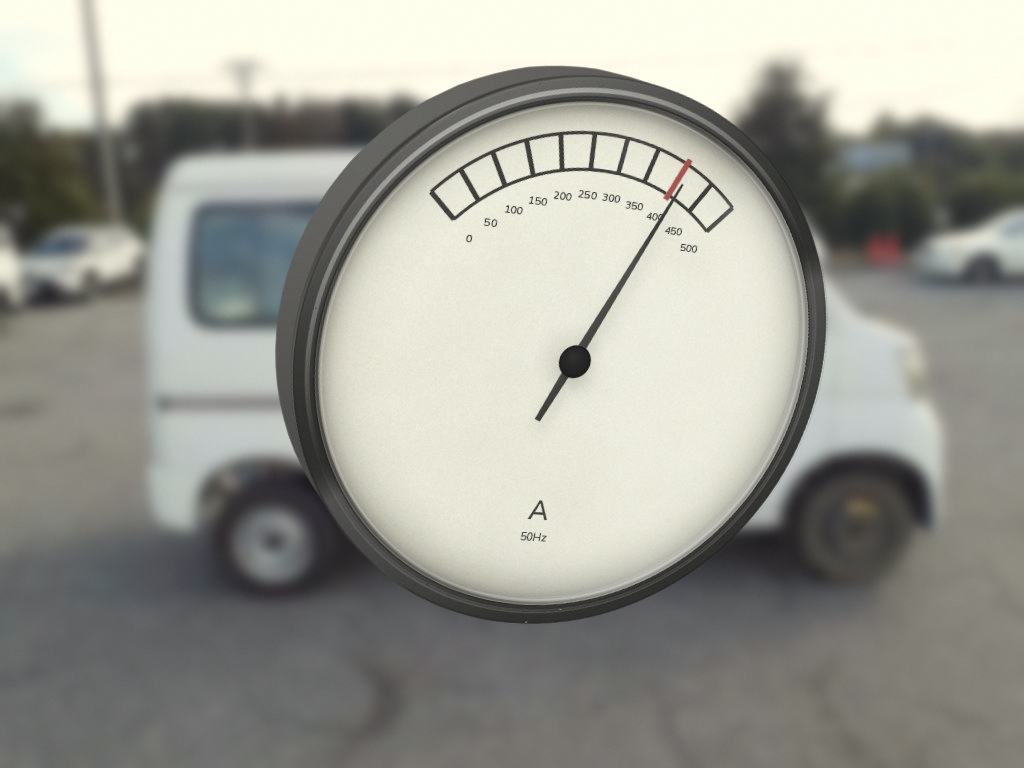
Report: 400 A
